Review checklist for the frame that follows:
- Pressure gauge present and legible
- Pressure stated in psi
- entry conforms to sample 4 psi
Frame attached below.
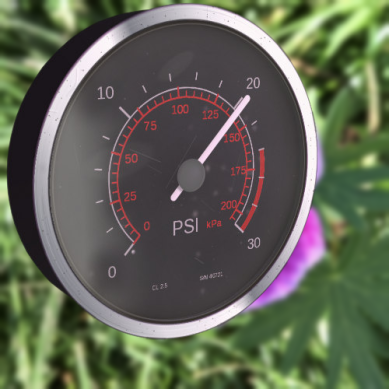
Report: 20 psi
